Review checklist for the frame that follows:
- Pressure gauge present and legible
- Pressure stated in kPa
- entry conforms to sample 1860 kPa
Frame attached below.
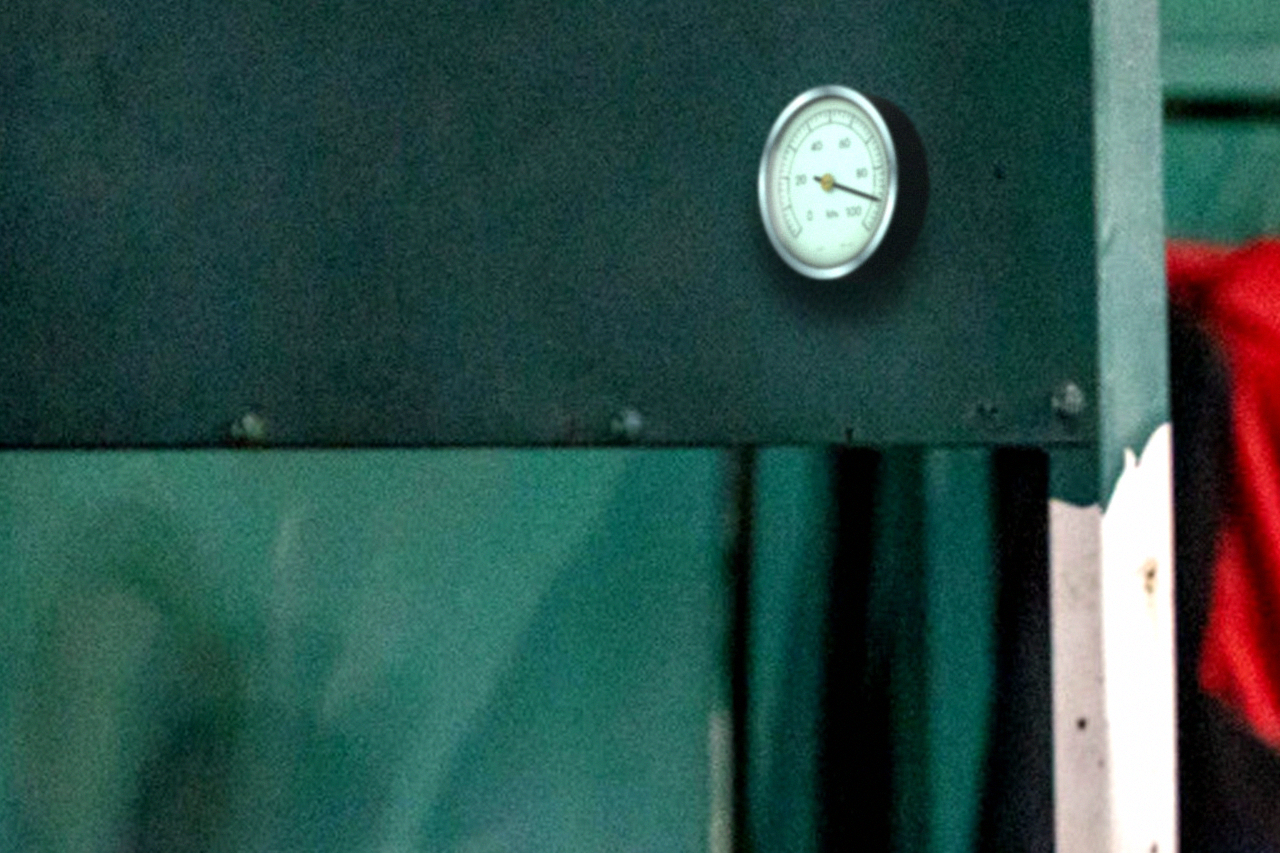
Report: 90 kPa
